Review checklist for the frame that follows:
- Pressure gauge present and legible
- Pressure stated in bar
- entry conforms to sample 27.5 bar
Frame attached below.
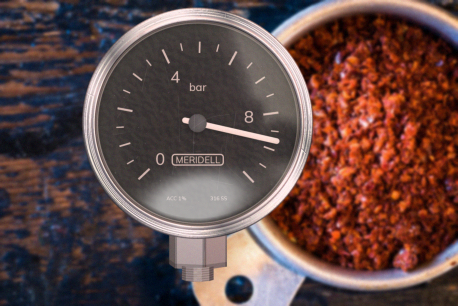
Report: 8.75 bar
